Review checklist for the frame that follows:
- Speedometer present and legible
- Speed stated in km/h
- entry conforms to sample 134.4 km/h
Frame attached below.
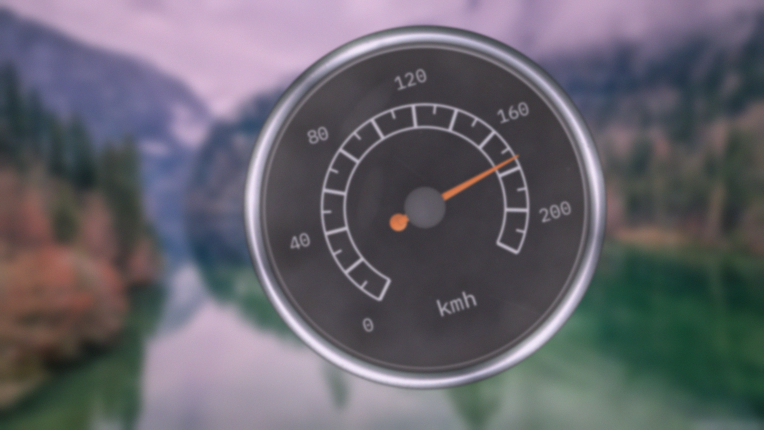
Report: 175 km/h
